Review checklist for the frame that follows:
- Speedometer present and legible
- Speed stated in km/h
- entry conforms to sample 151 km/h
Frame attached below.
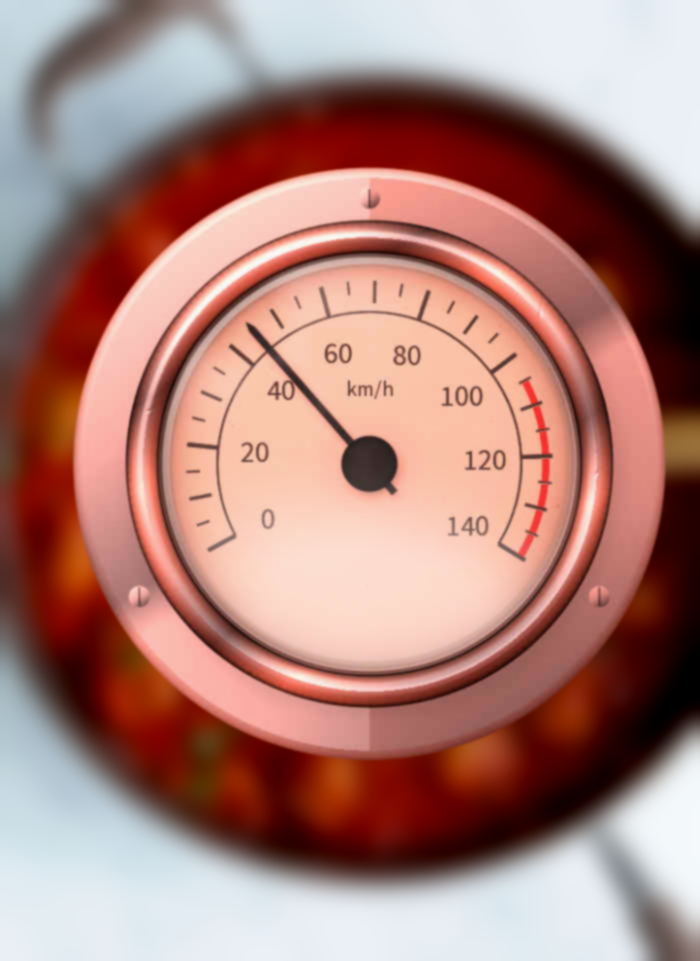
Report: 45 km/h
